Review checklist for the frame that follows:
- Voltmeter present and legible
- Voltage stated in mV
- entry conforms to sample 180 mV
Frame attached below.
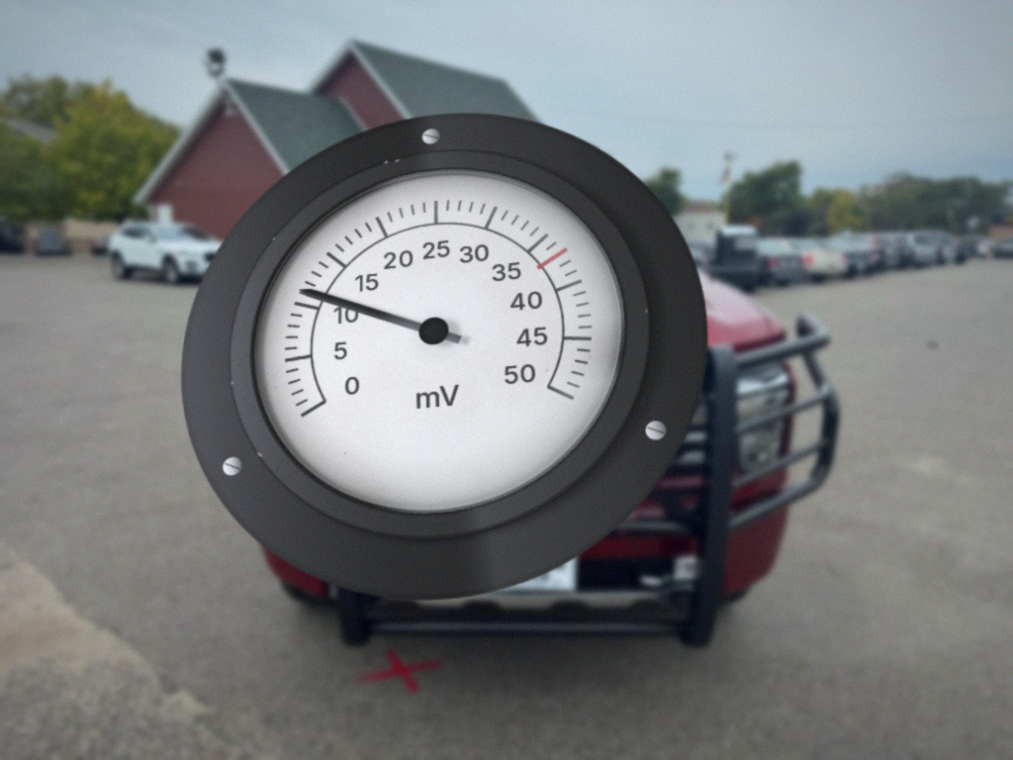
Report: 11 mV
